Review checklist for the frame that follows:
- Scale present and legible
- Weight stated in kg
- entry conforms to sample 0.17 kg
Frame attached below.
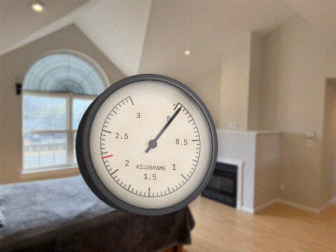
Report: 0.05 kg
